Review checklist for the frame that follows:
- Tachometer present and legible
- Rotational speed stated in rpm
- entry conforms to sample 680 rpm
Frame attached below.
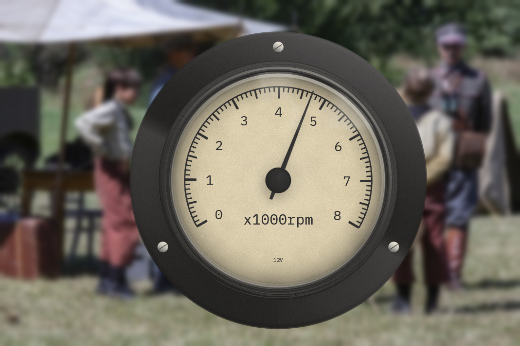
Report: 4700 rpm
